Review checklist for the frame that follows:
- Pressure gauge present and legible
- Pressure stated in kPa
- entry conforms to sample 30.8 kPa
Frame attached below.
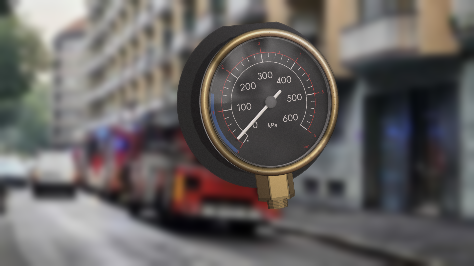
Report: 20 kPa
